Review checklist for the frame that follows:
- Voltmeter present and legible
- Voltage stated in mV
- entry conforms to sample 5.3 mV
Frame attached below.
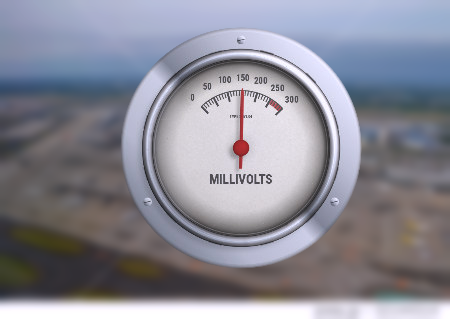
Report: 150 mV
